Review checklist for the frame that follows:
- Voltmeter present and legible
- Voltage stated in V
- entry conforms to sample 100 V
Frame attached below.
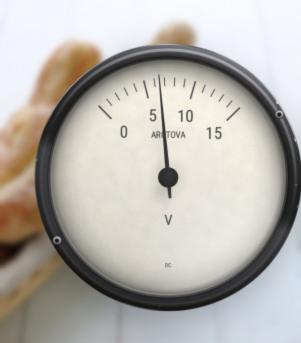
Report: 6.5 V
